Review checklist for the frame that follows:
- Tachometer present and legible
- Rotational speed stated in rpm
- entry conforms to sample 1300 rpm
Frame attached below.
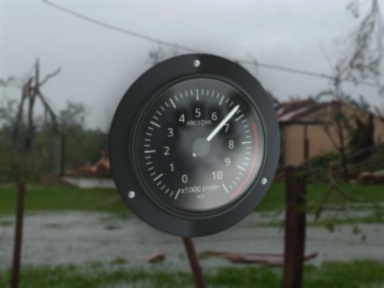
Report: 6600 rpm
